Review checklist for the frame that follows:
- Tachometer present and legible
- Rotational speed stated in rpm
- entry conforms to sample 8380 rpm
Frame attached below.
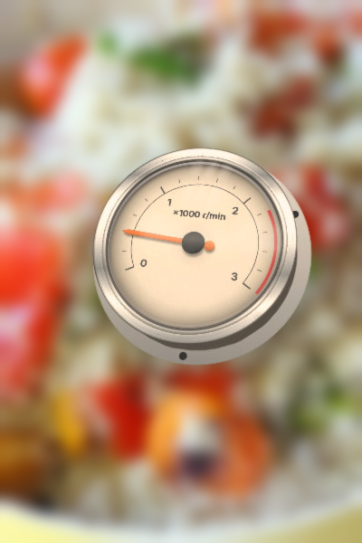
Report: 400 rpm
